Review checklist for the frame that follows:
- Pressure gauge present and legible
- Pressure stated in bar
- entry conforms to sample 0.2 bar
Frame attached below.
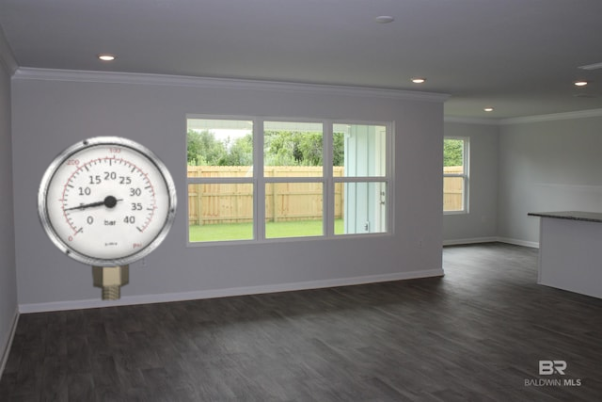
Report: 5 bar
